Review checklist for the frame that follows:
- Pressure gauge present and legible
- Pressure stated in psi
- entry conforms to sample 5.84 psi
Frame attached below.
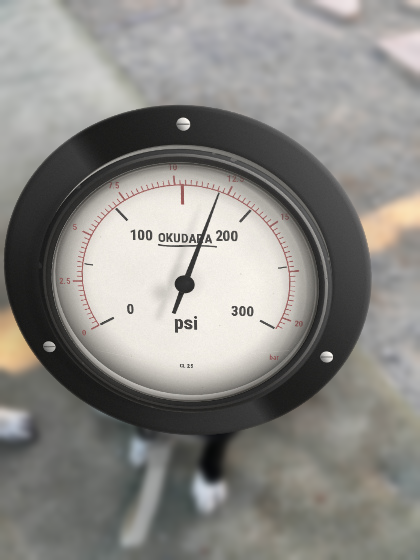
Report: 175 psi
